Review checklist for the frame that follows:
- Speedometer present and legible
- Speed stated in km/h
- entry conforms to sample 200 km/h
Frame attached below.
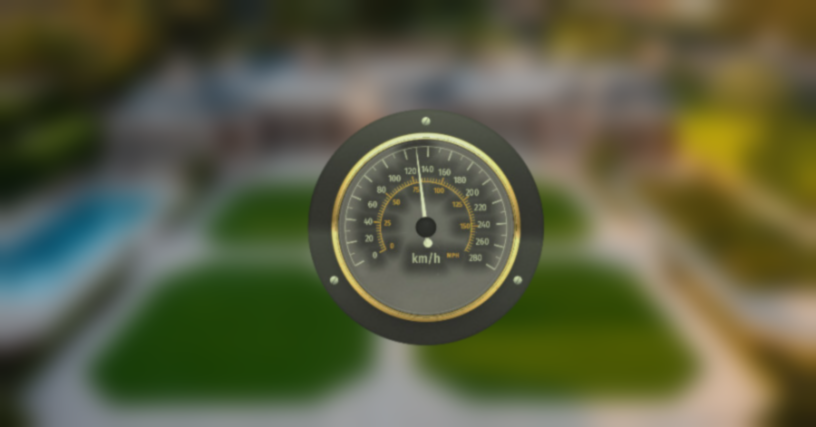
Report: 130 km/h
